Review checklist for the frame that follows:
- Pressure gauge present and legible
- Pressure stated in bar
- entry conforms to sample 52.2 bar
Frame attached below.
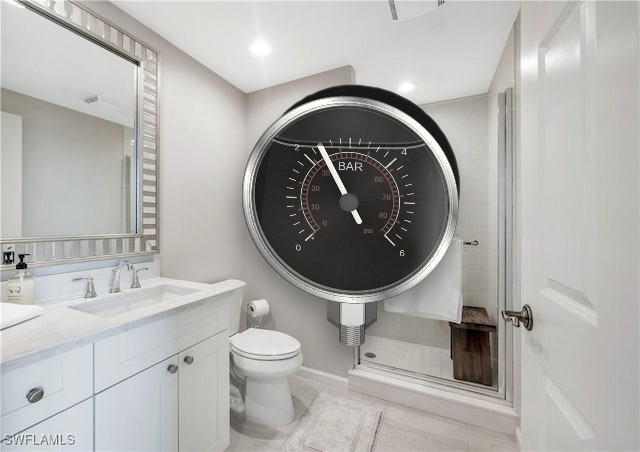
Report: 2.4 bar
